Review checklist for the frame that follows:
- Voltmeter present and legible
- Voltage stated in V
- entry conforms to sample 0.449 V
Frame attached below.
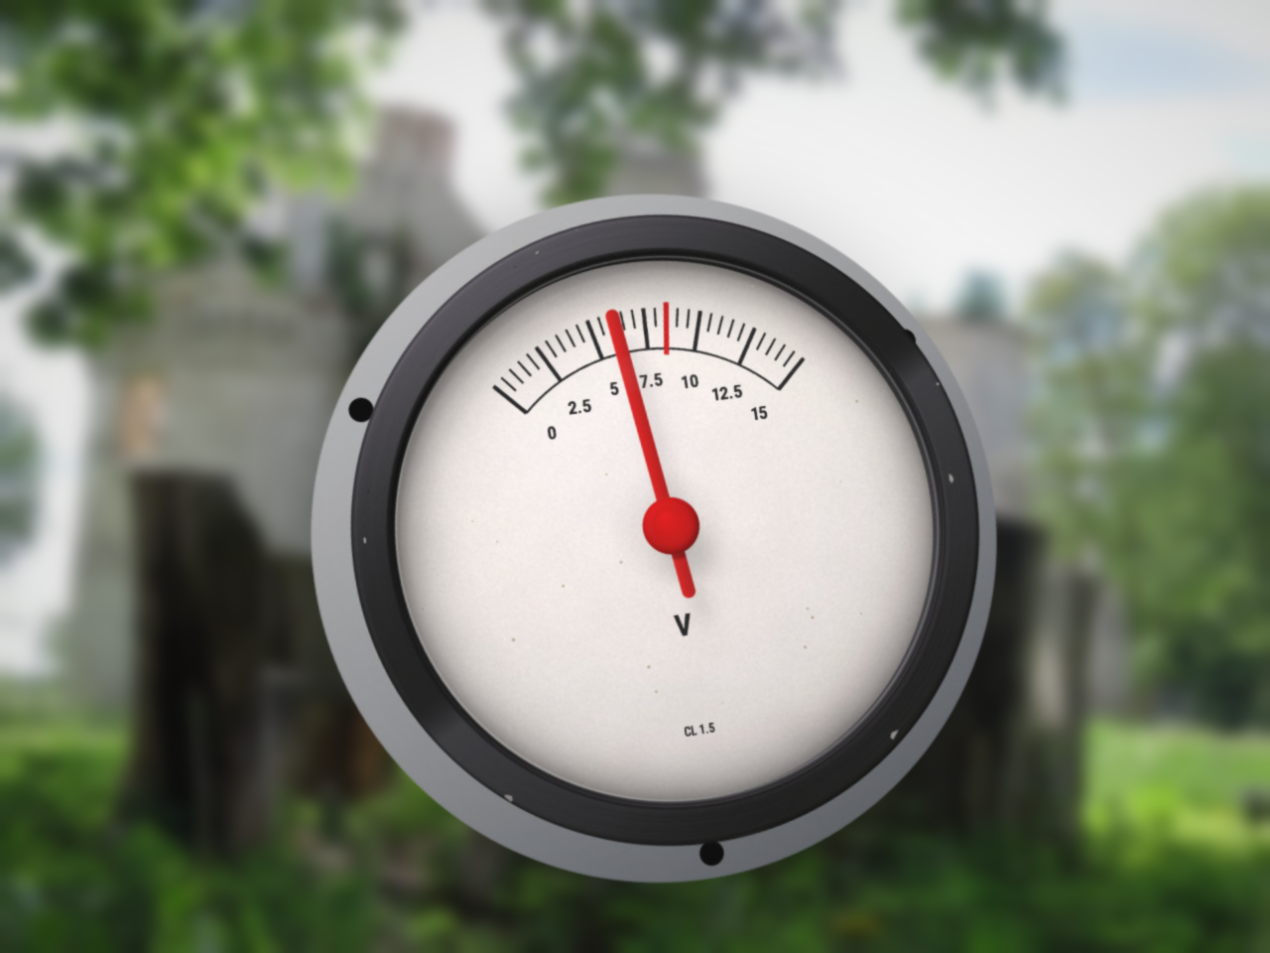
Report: 6 V
